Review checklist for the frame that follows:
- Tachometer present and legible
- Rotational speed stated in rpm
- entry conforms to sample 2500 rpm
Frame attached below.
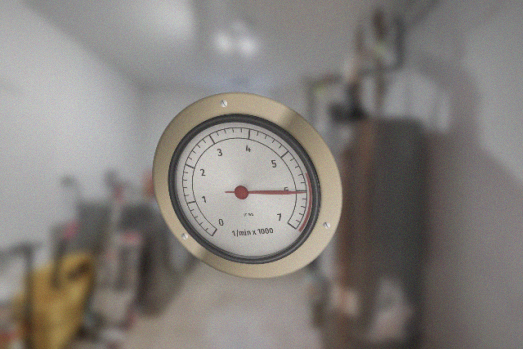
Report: 6000 rpm
